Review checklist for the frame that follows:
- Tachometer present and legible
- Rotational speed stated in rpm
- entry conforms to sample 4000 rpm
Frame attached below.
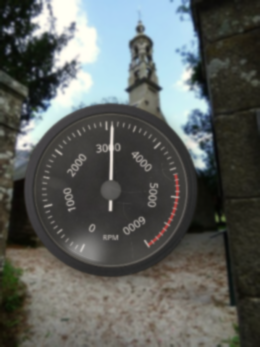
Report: 3100 rpm
